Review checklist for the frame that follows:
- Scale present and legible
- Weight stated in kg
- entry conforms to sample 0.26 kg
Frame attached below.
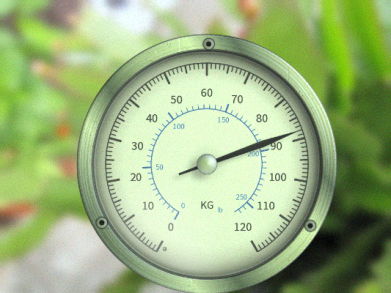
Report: 88 kg
